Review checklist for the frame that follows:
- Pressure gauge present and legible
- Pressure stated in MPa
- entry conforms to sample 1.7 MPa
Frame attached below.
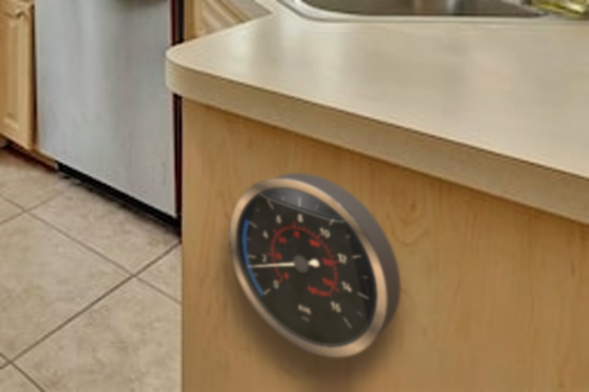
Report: 1.5 MPa
